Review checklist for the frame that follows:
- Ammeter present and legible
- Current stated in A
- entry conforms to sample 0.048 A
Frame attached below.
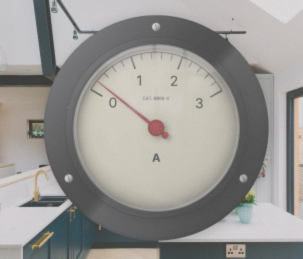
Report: 0.2 A
